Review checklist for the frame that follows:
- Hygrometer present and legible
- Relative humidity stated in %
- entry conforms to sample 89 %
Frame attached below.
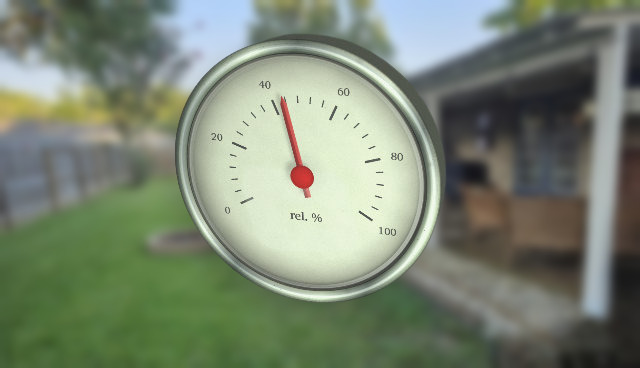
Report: 44 %
